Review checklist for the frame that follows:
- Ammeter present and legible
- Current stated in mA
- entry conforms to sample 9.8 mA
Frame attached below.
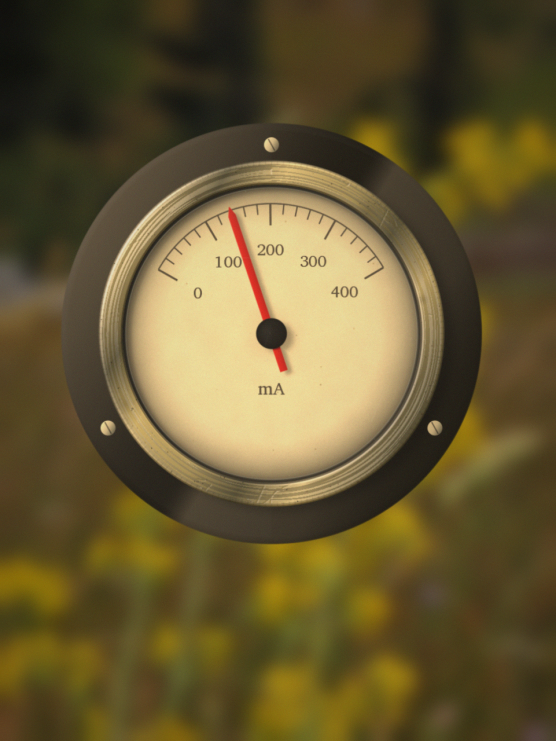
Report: 140 mA
